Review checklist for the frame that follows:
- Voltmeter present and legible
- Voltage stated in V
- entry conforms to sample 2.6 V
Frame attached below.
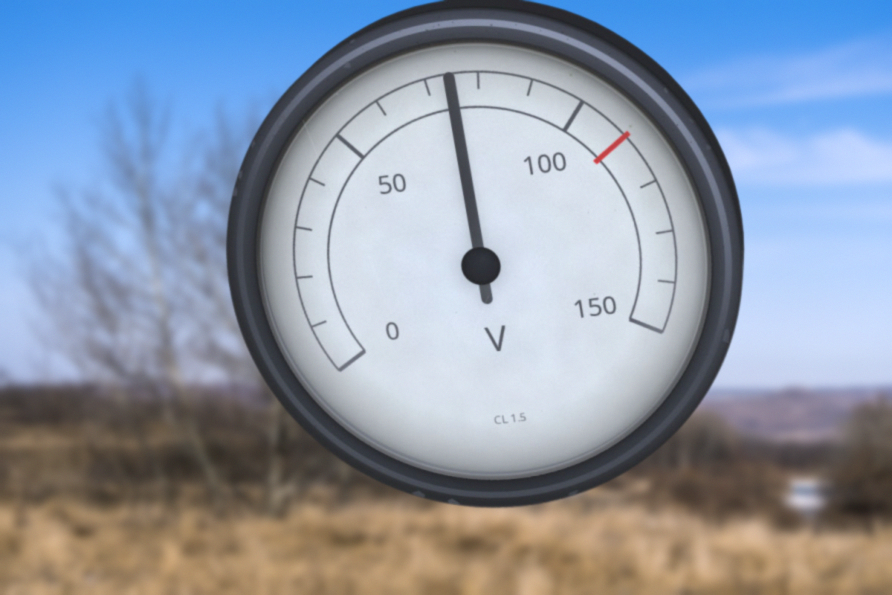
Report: 75 V
